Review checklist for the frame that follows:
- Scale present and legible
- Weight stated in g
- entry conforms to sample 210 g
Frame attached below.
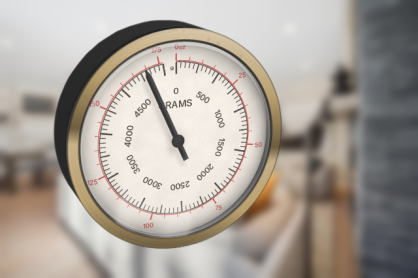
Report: 4800 g
